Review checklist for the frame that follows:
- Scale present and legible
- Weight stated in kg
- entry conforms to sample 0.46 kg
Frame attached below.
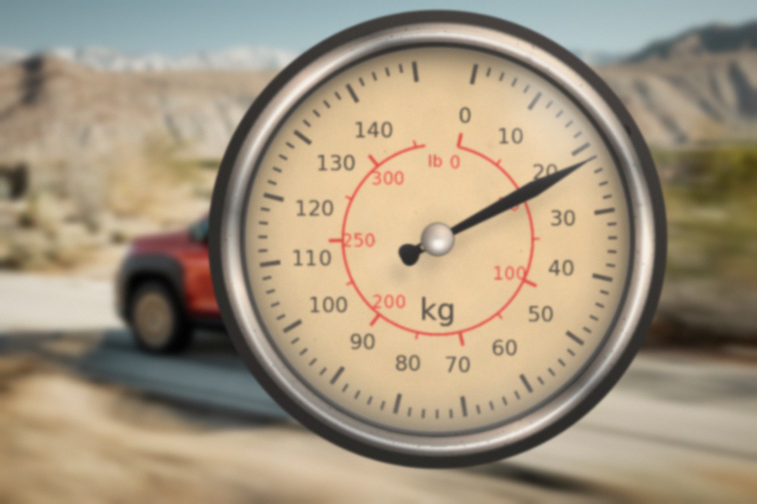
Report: 22 kg
